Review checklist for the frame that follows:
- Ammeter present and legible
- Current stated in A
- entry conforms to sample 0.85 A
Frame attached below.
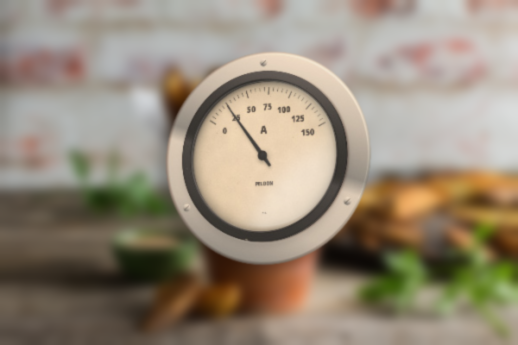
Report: 25 A
